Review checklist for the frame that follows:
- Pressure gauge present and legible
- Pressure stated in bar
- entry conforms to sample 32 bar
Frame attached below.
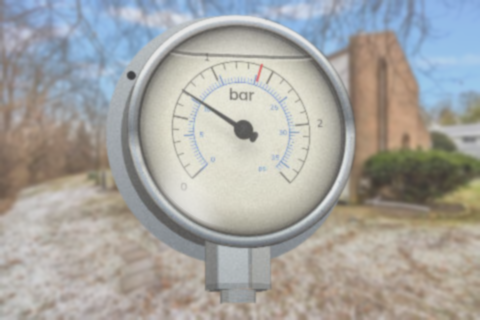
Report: 0.7 bar
